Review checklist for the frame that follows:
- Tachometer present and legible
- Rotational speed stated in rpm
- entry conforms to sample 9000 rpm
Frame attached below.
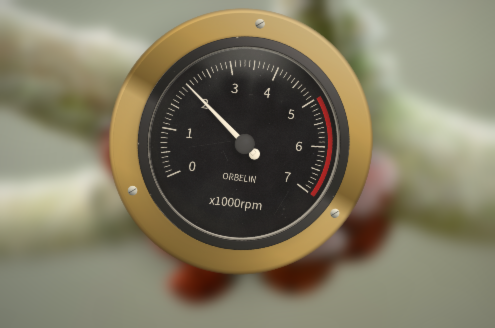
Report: 2000 rpm
